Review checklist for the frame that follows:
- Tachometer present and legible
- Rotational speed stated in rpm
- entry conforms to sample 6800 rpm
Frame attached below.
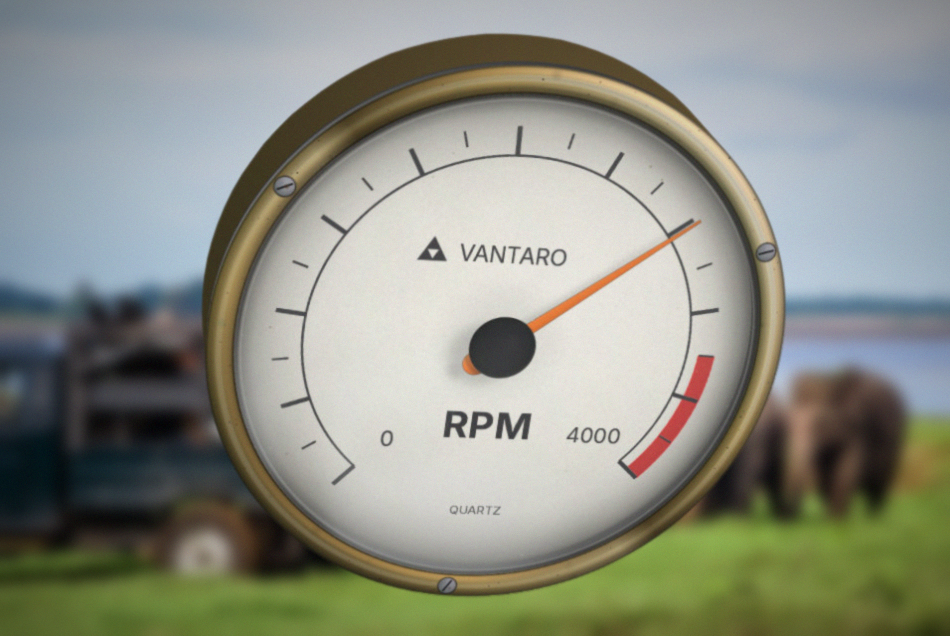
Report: 2800 rpm
